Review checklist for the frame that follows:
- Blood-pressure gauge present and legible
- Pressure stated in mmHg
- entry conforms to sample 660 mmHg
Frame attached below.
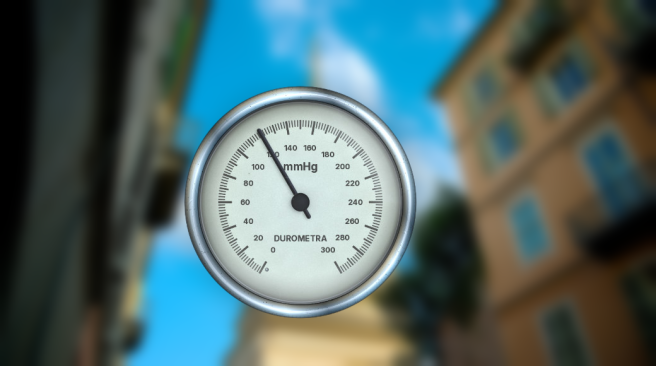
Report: 120 mmHg
